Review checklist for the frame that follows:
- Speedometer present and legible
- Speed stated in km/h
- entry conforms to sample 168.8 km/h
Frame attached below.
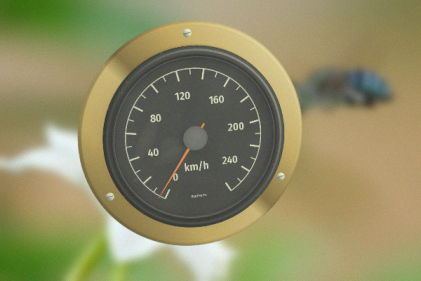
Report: 5 km/h
